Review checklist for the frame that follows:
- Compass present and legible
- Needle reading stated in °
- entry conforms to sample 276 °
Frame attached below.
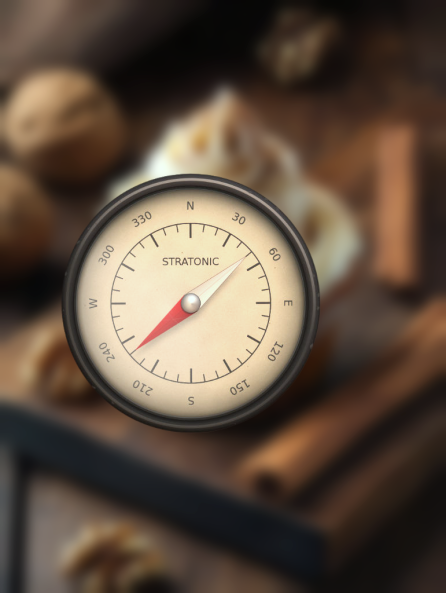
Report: 230 °
